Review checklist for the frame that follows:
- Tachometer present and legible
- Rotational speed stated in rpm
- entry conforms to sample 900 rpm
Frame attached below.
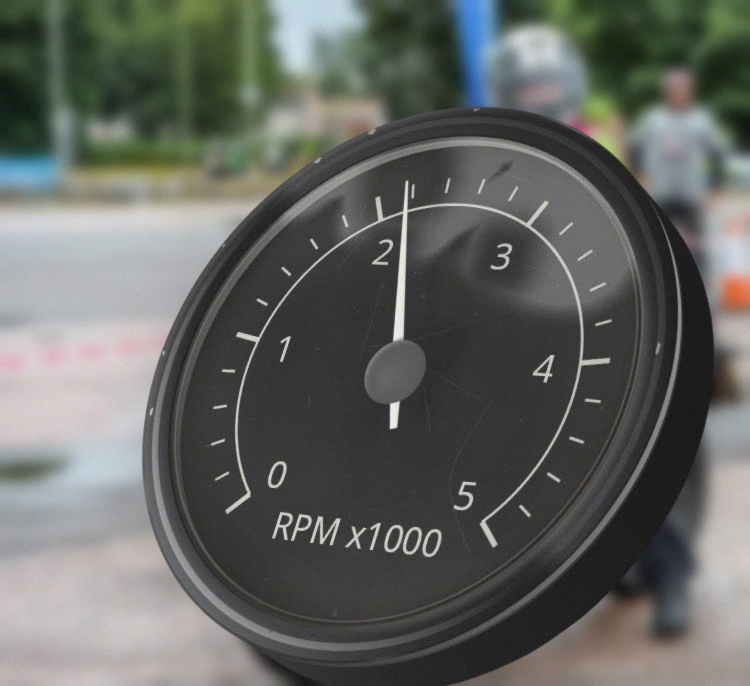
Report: 2200 rpm
